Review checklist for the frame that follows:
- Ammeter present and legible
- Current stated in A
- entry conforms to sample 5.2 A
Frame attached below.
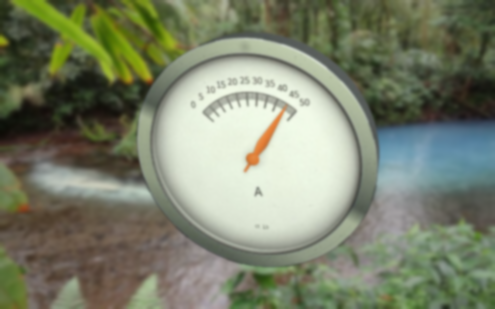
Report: 45 A
